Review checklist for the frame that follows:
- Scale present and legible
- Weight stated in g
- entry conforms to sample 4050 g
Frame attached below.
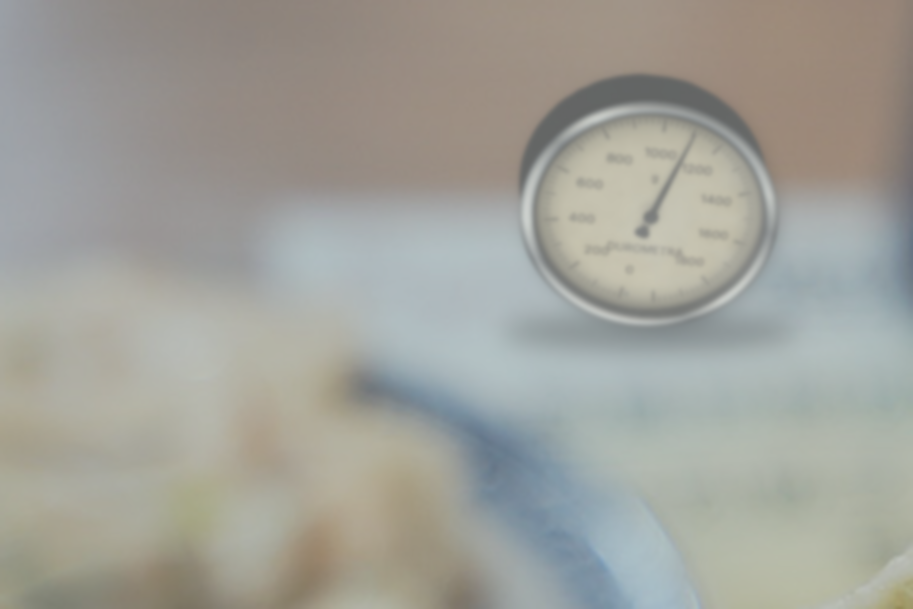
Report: 1100 g
